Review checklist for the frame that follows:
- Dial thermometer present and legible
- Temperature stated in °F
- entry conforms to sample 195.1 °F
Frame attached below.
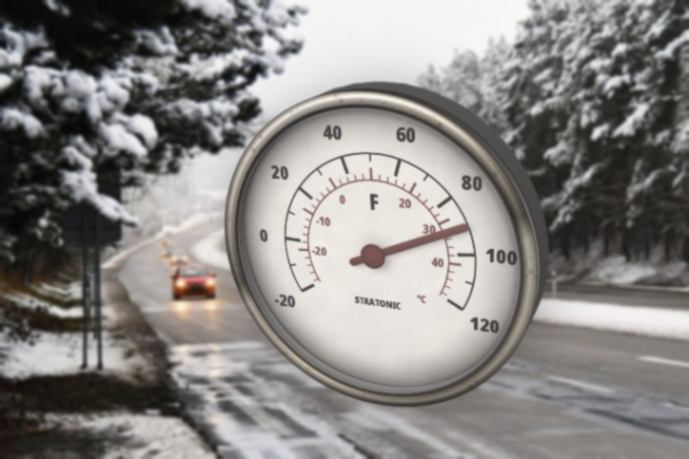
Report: 90 °F
